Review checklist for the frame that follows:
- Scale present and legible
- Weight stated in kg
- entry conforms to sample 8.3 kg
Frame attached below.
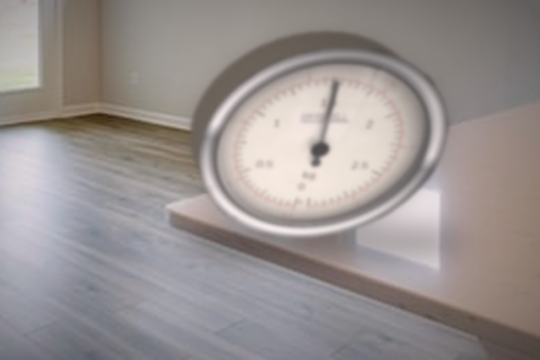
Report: 1.5 kg
